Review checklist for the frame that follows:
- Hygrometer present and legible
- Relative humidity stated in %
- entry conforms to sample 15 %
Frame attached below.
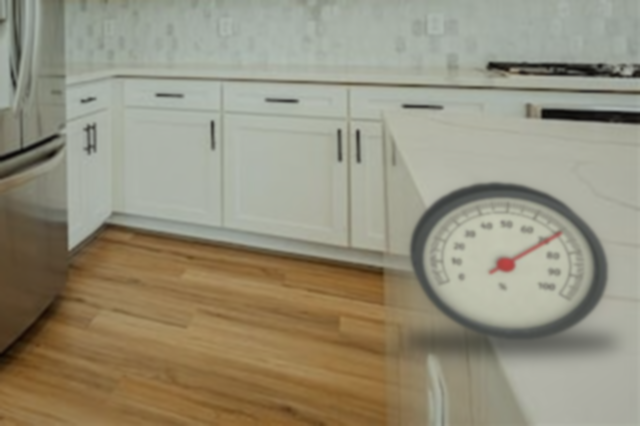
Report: 70 %
